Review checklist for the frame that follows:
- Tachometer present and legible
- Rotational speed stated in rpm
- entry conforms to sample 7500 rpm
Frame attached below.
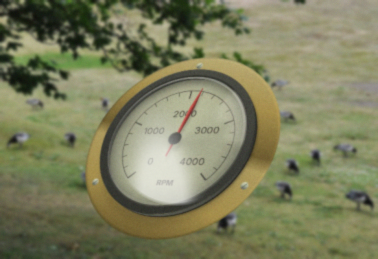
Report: 2200 rpm
